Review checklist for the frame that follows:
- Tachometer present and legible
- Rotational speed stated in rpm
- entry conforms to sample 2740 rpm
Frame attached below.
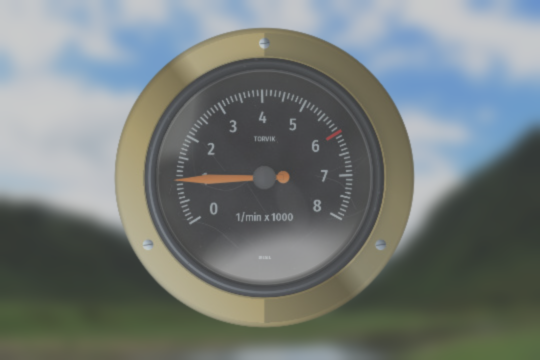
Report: 1000 rpm
